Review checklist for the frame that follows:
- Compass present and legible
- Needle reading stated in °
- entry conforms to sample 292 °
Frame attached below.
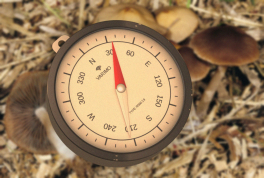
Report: 35 °
